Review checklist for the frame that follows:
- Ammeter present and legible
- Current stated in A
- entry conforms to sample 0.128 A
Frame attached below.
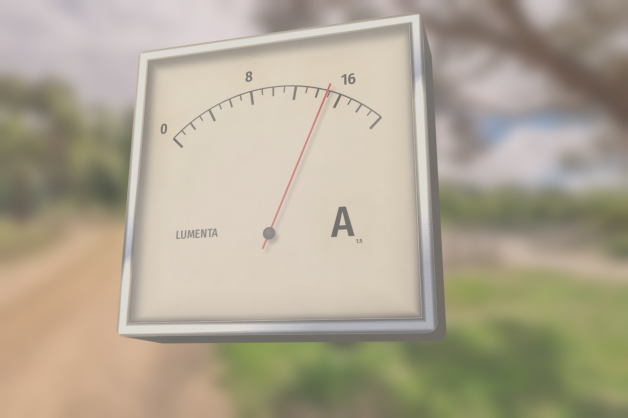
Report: 15 A
